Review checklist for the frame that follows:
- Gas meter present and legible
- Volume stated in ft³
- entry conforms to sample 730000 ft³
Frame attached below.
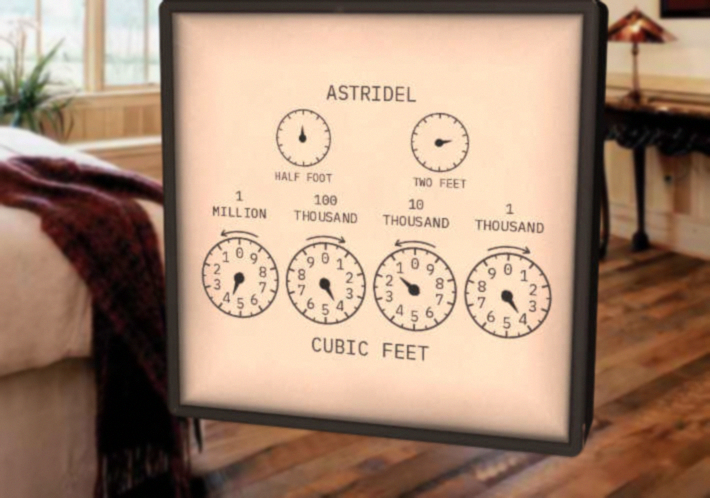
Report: 441400 ft³
